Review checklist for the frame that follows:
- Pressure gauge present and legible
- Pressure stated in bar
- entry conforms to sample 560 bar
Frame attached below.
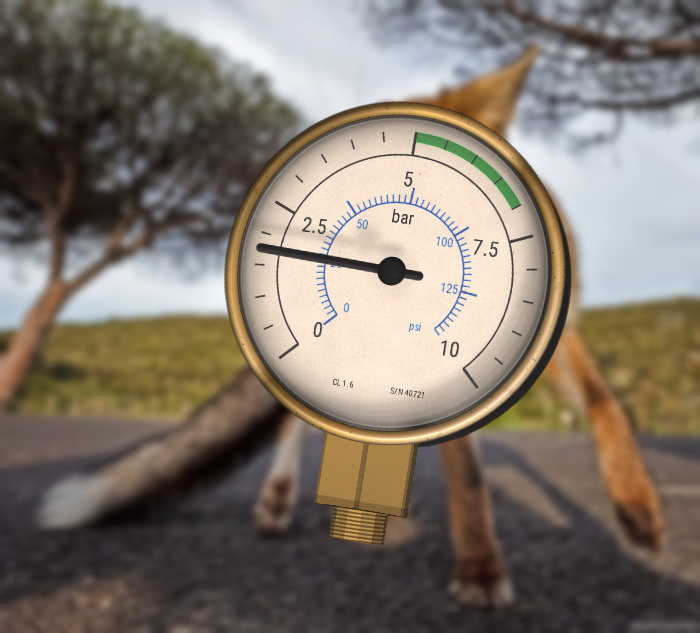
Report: 1.75 bar
